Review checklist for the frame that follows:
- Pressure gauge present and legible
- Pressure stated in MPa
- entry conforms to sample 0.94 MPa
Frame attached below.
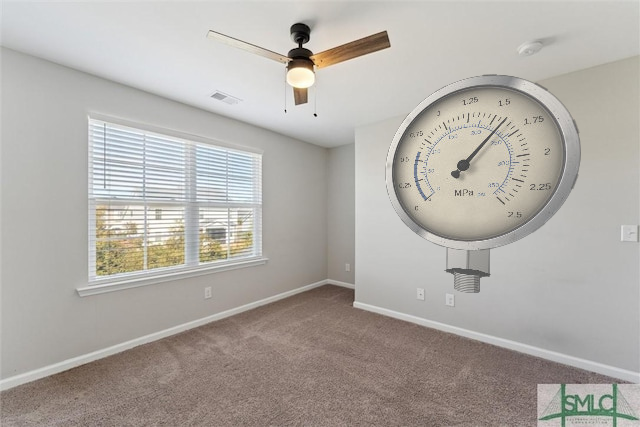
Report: 1.6 MPa
